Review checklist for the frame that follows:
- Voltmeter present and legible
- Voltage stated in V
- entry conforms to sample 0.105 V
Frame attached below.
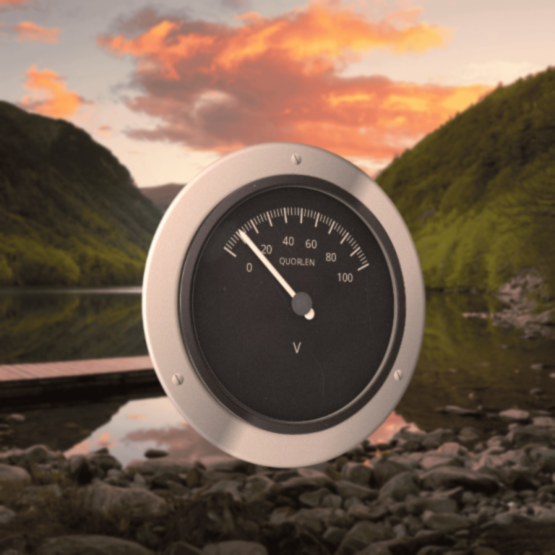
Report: 10 V
